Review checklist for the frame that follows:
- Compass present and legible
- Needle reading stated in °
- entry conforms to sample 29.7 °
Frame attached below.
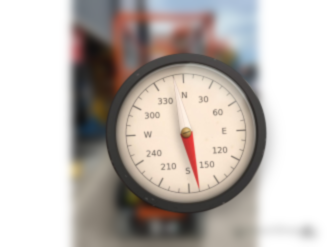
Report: 170 °
